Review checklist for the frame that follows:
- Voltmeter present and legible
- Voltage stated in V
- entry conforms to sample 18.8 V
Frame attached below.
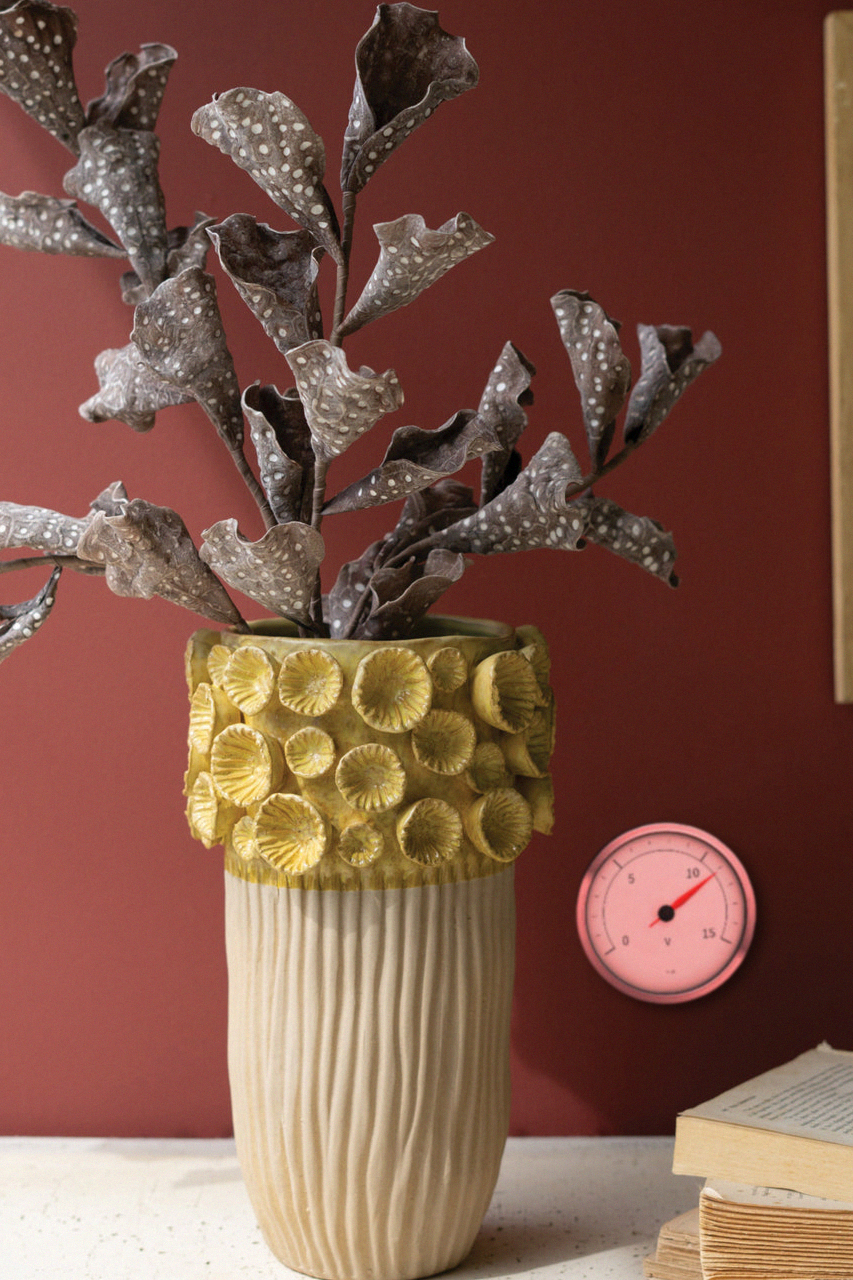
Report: 11 V
